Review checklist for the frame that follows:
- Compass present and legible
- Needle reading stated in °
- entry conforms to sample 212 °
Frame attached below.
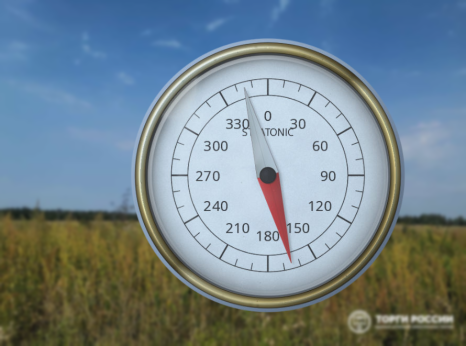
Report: 165 °
